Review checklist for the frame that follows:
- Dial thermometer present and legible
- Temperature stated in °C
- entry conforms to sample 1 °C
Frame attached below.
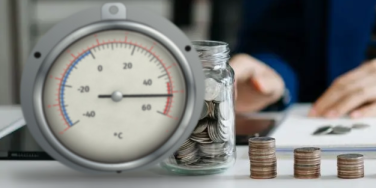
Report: 50 °C
